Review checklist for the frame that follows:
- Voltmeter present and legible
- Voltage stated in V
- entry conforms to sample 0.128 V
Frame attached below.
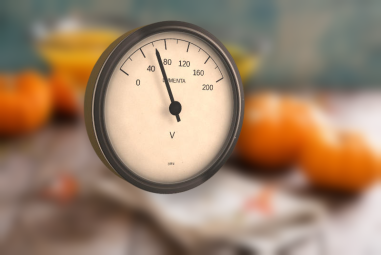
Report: 60 V
